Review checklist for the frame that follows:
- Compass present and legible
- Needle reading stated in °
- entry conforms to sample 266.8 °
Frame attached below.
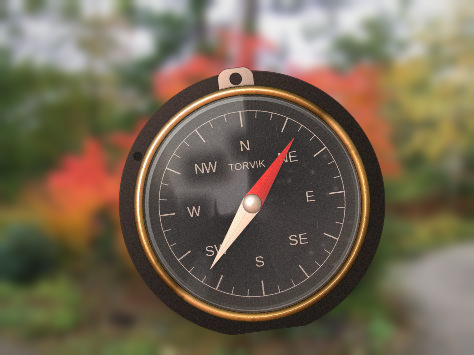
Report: 40 °
